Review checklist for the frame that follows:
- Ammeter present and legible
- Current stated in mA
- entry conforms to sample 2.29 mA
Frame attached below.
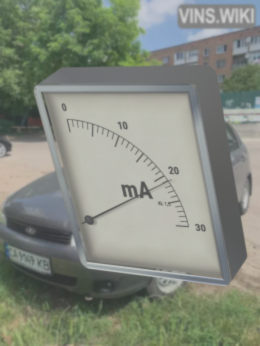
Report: 21 mA
